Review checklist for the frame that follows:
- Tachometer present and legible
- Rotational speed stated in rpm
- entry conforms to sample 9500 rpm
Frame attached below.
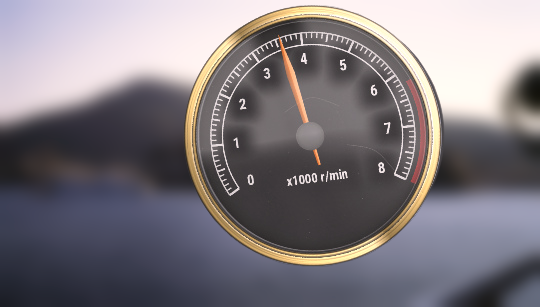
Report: 3600 rpm
